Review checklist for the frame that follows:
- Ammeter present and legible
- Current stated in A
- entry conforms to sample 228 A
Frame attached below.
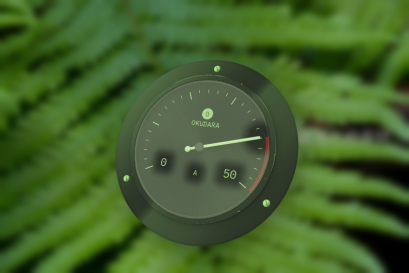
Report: 40 A
